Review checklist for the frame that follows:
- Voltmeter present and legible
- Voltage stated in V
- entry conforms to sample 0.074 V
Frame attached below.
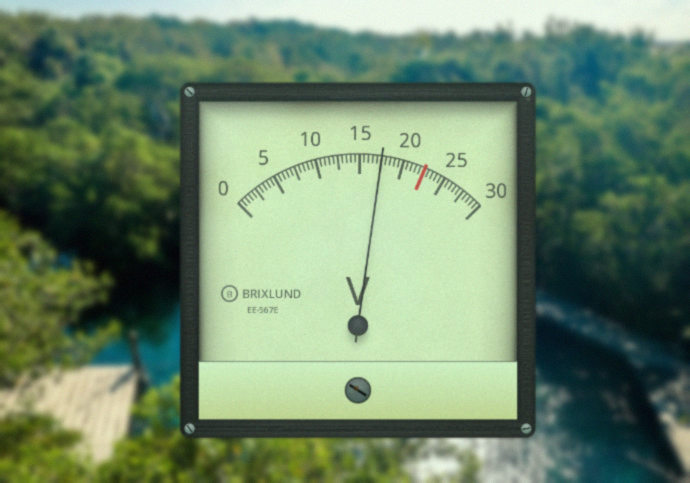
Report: 17.5 V
